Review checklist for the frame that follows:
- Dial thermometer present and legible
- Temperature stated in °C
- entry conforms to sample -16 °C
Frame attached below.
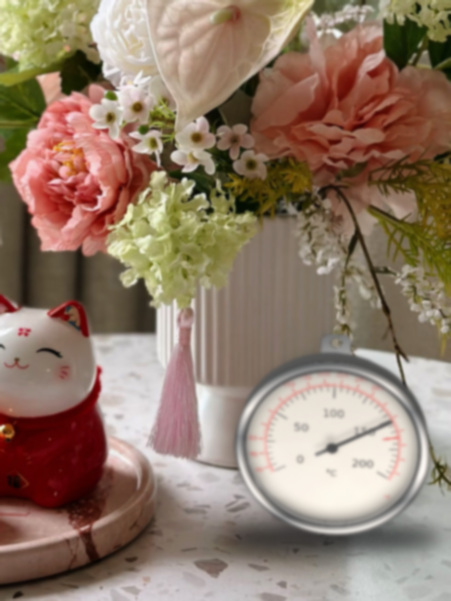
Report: 150 °C
